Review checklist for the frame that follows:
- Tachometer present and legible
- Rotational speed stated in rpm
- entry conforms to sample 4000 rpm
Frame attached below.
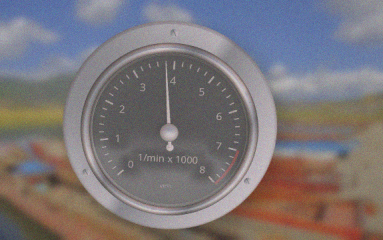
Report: 3800 rpm
